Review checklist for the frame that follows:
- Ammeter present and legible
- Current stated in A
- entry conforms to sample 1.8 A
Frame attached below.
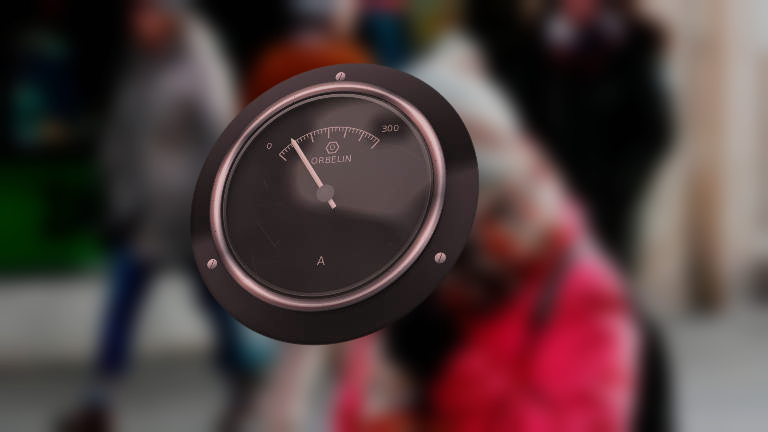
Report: 50 A
